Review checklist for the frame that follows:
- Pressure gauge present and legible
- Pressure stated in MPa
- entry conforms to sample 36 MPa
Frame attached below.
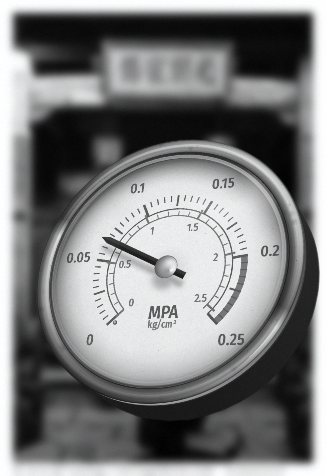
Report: 0.065 MPa
